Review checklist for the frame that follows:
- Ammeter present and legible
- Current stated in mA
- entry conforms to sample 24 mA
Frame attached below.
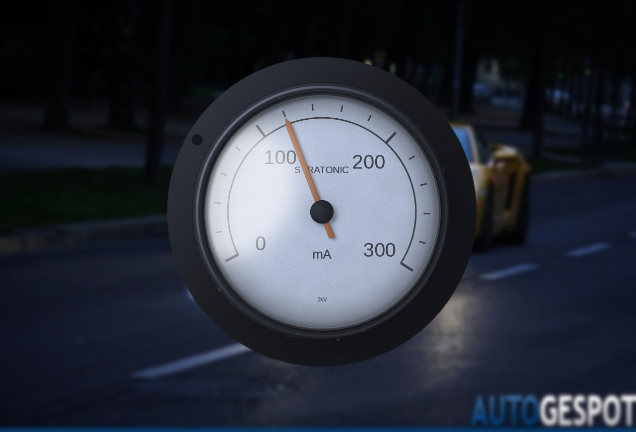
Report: 120 mA
